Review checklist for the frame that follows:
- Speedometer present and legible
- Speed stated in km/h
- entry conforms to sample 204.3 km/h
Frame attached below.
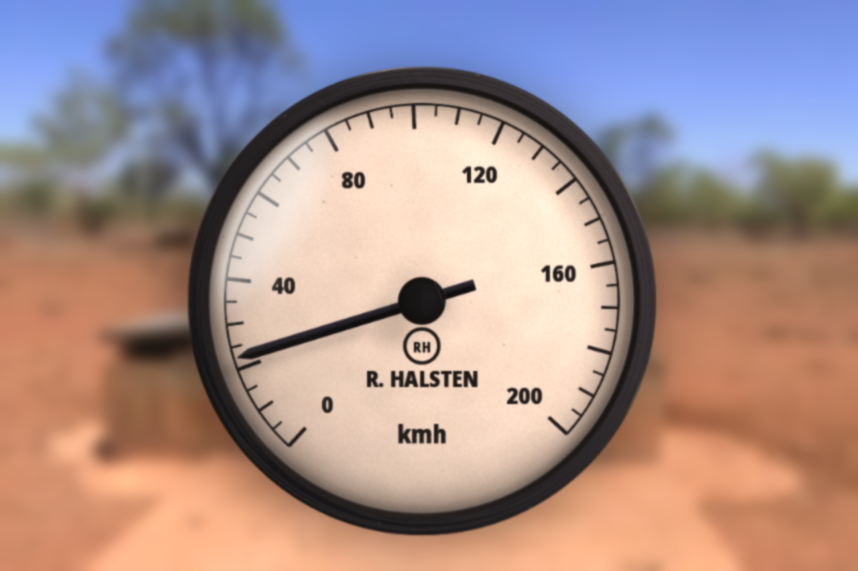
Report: 22.5 km/h
